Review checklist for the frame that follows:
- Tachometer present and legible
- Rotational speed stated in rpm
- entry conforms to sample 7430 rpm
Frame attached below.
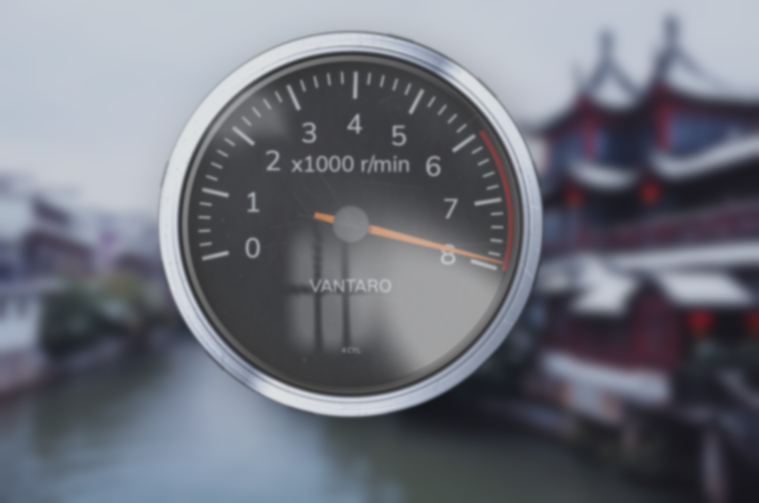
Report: 7900 rpm
